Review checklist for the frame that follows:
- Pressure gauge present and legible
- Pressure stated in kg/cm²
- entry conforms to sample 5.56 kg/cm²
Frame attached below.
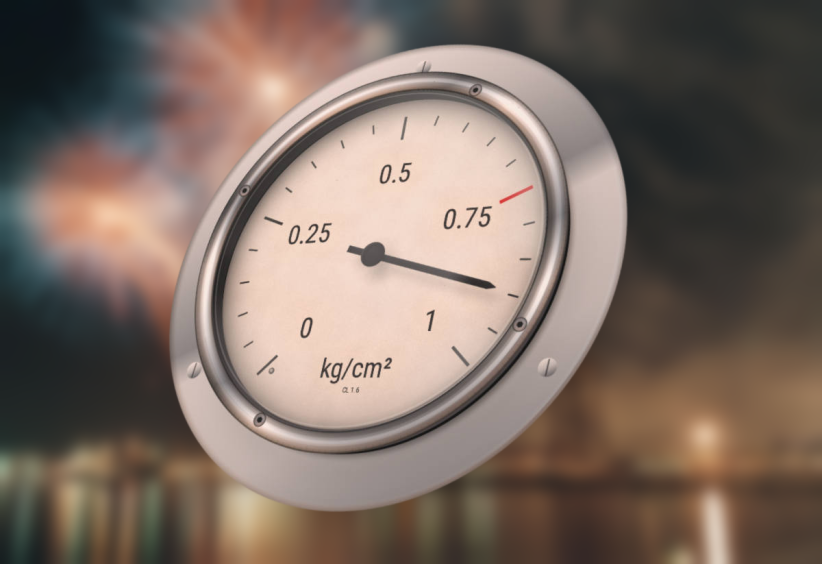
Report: 0.9 kg/cm²
